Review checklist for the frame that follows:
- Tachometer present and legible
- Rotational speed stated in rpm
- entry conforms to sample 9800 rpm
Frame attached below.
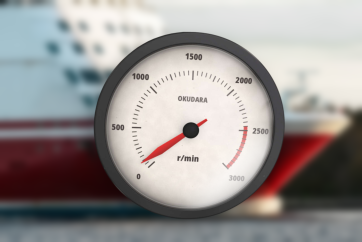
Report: 100 rpm
